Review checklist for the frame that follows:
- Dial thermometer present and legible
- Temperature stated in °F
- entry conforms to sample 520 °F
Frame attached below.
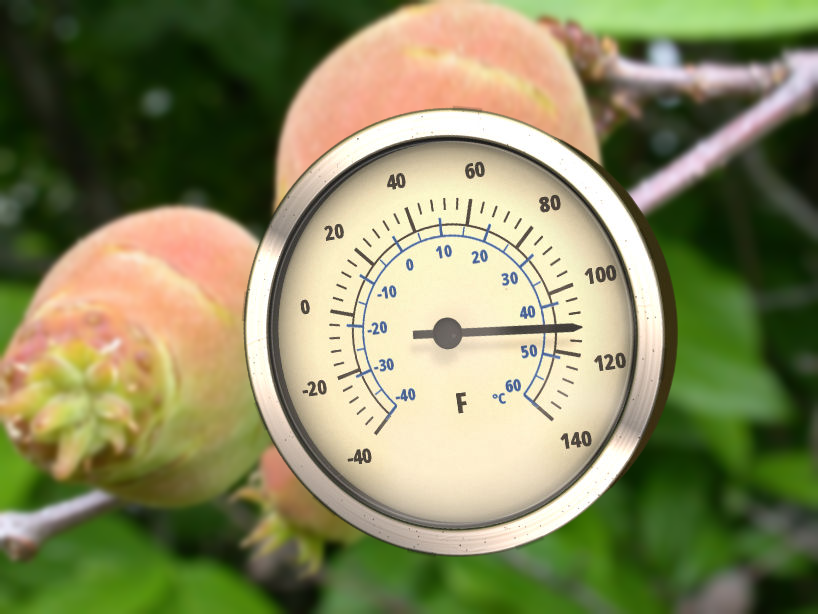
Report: 112 °F
